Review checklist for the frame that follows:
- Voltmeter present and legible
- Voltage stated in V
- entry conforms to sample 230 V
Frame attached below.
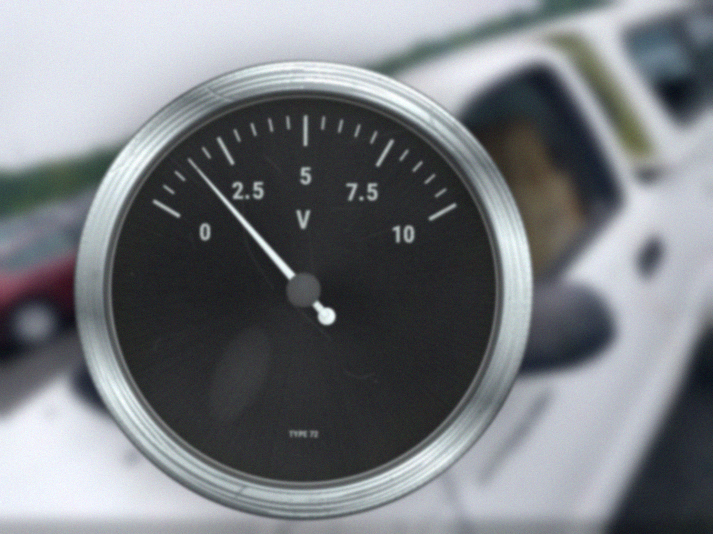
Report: 1.5 V
